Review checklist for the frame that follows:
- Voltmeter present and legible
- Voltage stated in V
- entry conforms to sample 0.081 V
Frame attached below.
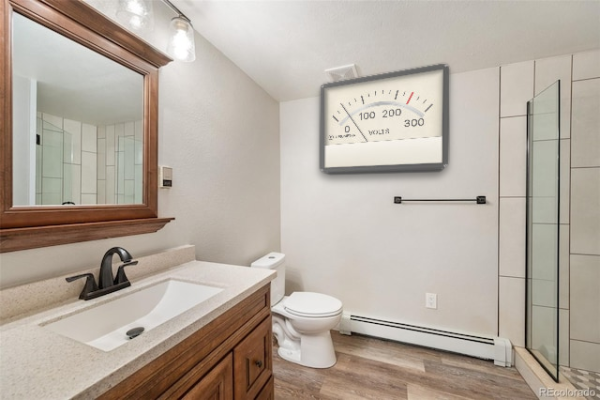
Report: 40 V
